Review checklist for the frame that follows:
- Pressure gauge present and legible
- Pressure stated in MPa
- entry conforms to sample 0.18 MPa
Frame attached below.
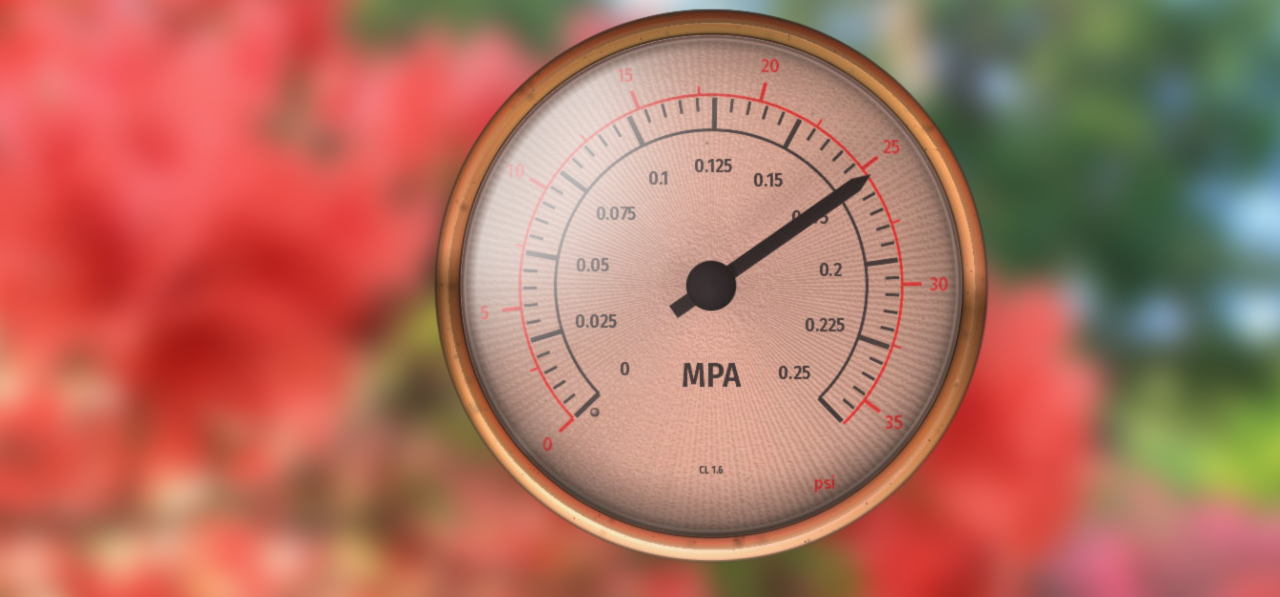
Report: 0.175 MPa
